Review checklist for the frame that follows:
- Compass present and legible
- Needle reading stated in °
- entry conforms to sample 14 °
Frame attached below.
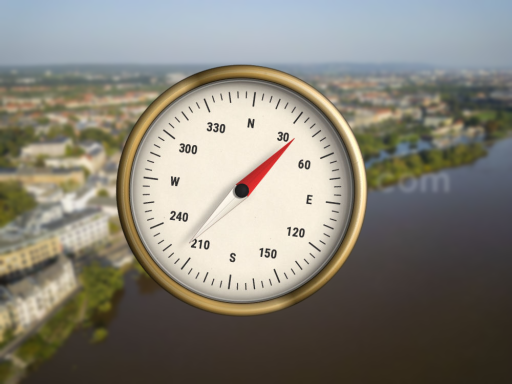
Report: 37.5 °
